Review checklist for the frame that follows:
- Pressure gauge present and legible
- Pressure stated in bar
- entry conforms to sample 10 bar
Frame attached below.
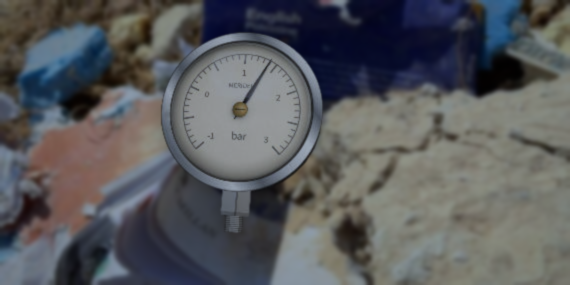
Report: 1.4 bar
